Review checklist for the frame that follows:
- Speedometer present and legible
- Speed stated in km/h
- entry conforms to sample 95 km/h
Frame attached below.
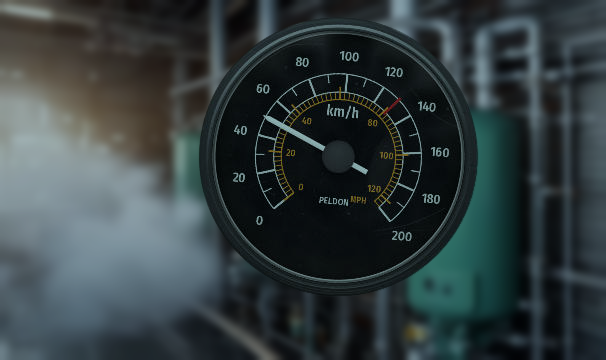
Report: 50 km/h
